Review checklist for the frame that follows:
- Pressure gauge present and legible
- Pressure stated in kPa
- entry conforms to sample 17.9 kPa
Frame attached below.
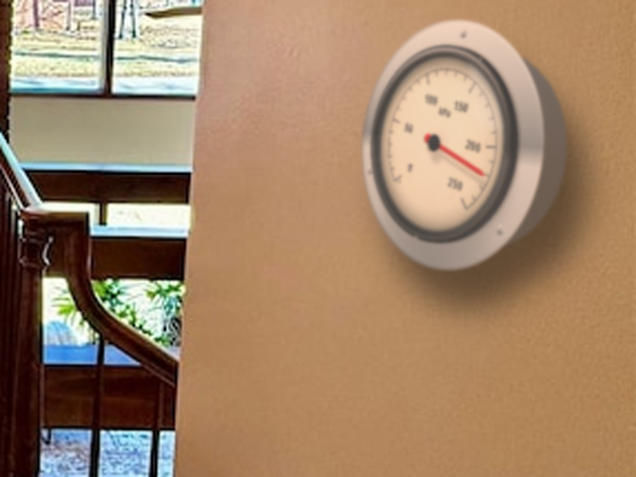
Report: 220 kPa
